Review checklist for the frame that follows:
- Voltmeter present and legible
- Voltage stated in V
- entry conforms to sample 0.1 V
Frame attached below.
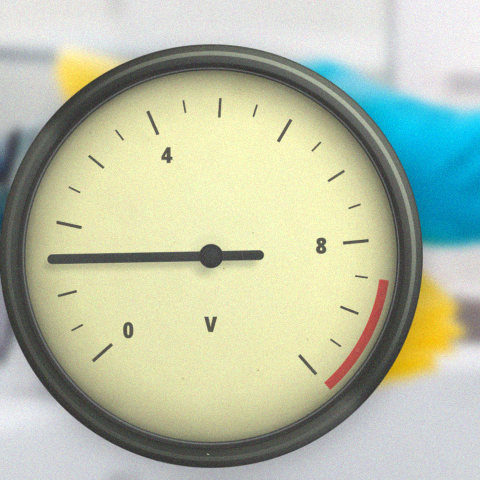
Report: 1.5 V
